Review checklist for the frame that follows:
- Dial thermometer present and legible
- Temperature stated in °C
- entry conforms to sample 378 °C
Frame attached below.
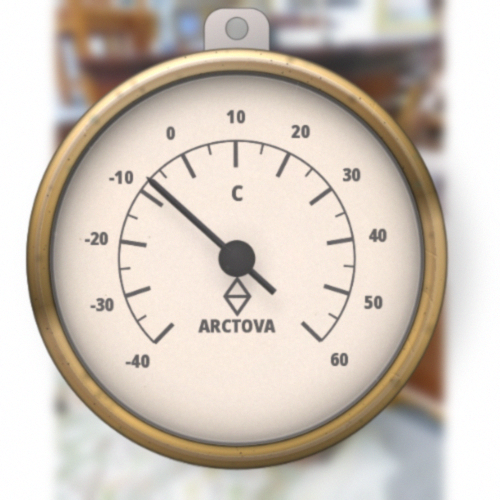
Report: -7.5 °C
